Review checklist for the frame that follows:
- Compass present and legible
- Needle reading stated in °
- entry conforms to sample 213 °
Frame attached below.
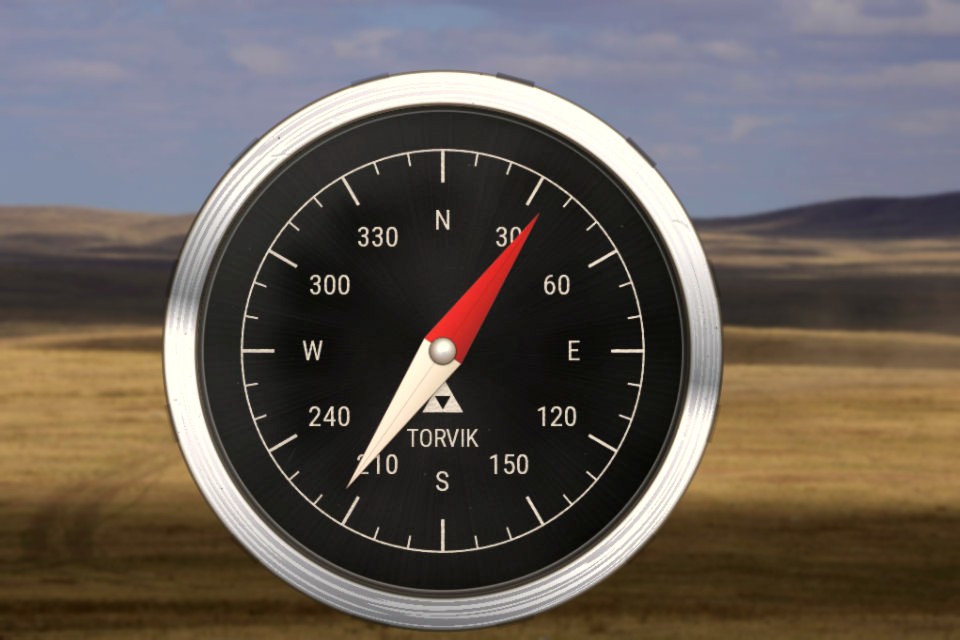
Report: 35 °
